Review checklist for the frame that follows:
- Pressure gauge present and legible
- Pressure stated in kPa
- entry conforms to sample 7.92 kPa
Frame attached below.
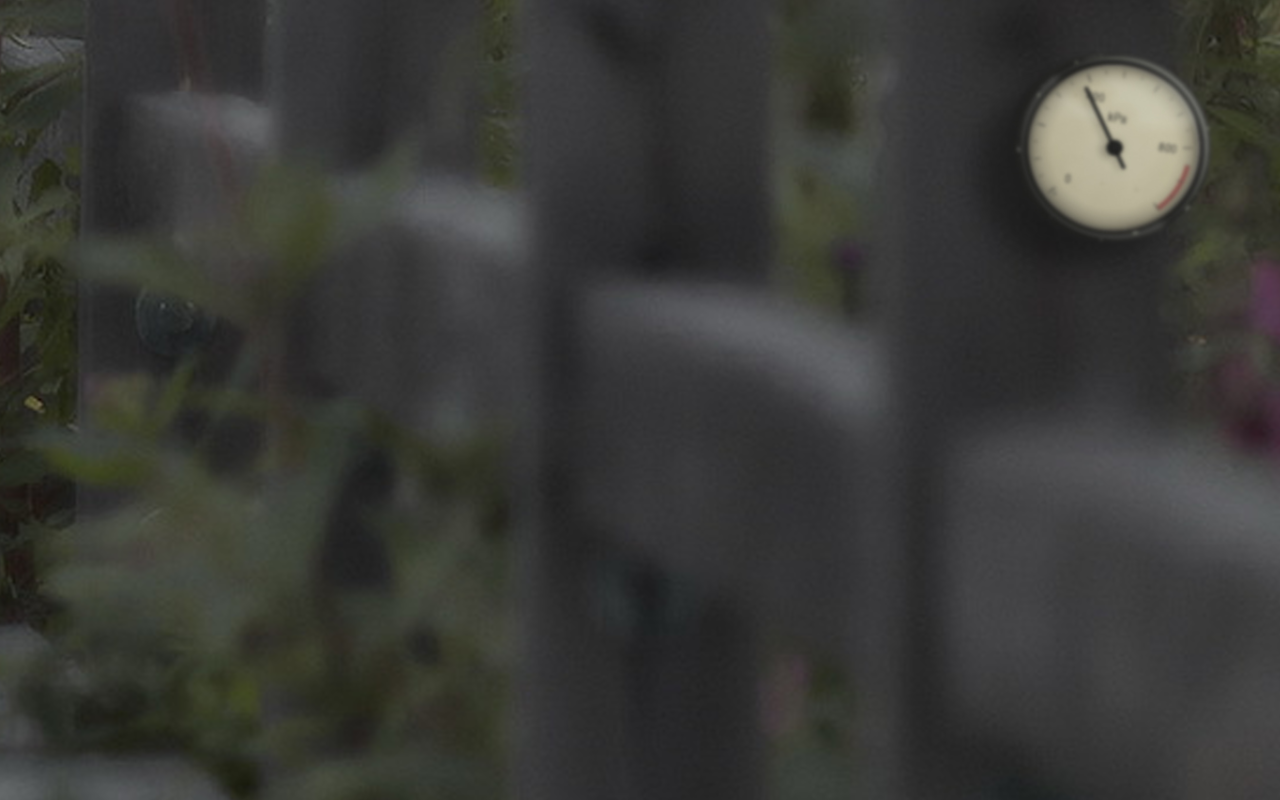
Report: 375 kPa
